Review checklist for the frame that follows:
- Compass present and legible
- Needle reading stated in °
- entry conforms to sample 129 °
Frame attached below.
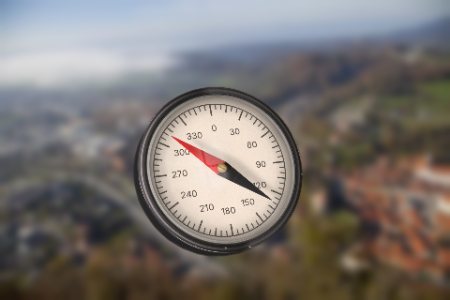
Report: 310 °
